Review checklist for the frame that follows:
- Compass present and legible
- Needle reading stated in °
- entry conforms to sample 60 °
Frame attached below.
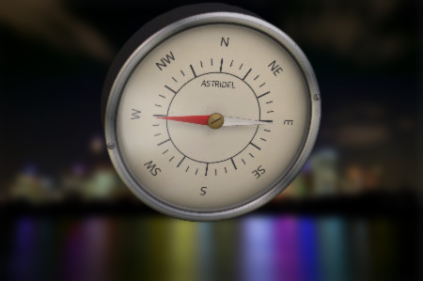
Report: 270 °
